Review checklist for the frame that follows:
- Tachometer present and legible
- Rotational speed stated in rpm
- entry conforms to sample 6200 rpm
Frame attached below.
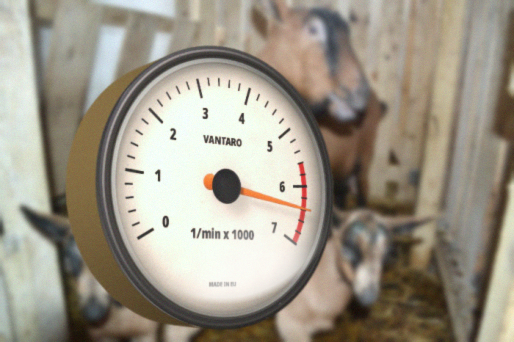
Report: 6400 rpm
